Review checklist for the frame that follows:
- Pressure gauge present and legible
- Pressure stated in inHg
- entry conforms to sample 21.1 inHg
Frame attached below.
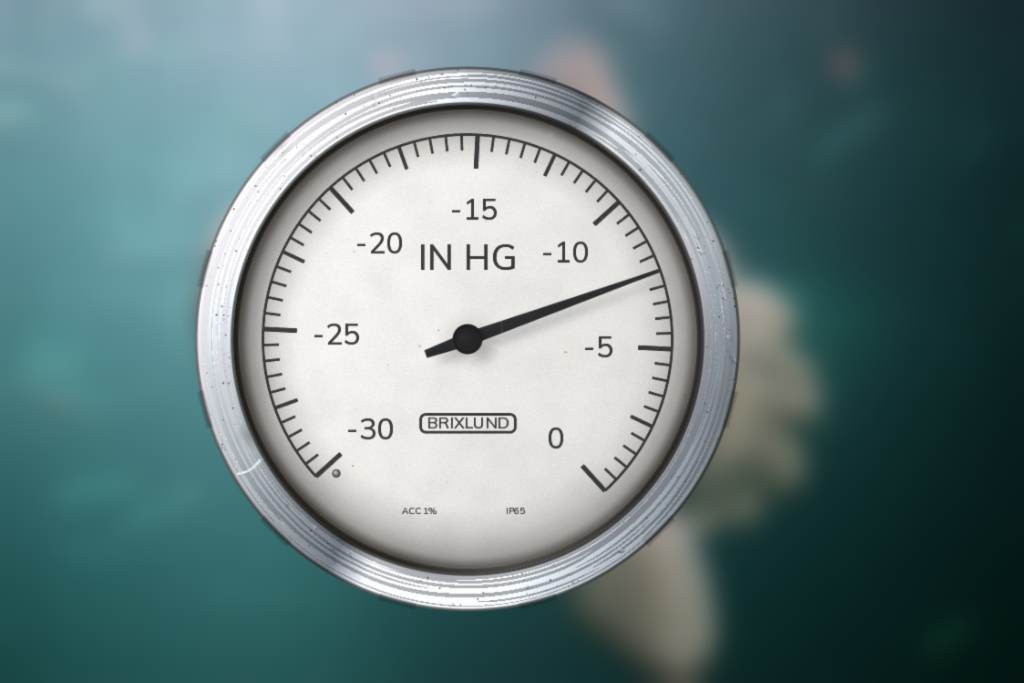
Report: -7.5 inHg
